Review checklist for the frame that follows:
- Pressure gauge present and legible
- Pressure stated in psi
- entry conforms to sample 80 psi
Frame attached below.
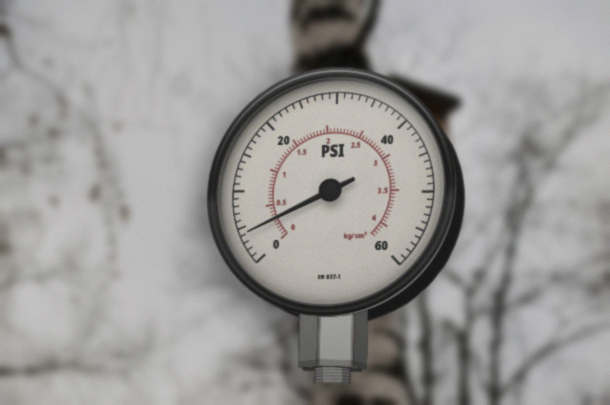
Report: 4 psi
